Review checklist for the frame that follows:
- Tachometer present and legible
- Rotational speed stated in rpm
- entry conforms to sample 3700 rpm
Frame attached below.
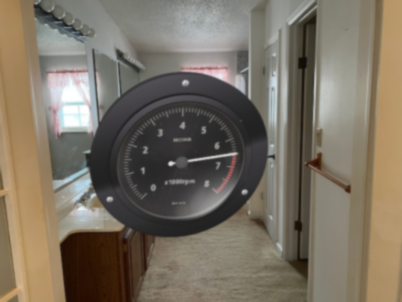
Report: 6500 rpm
